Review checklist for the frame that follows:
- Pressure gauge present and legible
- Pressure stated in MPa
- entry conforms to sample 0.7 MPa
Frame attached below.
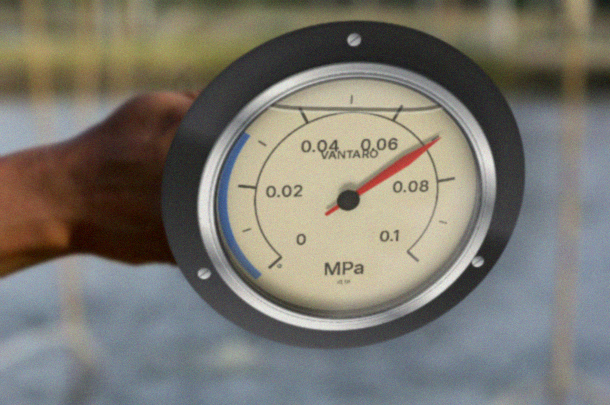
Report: 0.07 MPa
